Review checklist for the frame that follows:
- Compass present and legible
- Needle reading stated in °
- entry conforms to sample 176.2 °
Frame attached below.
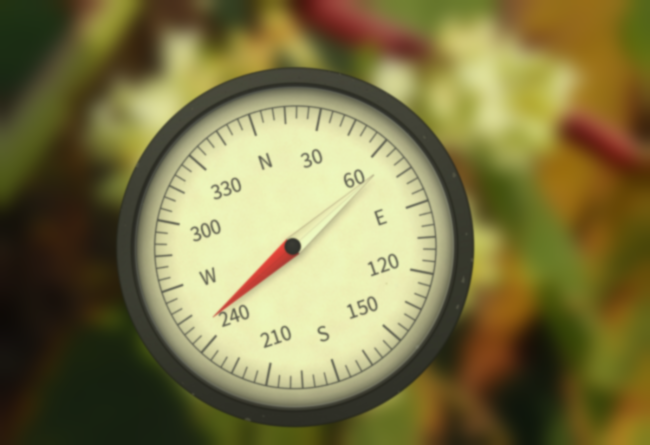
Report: 247.5 °
